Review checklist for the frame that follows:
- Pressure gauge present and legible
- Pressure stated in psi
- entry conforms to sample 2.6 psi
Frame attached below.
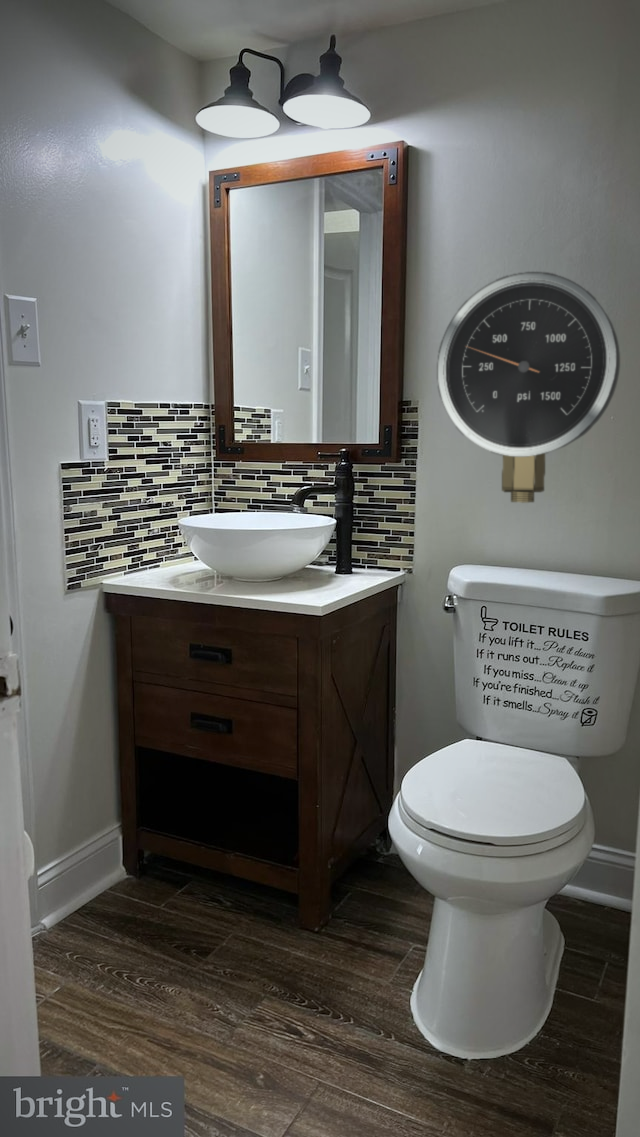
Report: 350 psi
